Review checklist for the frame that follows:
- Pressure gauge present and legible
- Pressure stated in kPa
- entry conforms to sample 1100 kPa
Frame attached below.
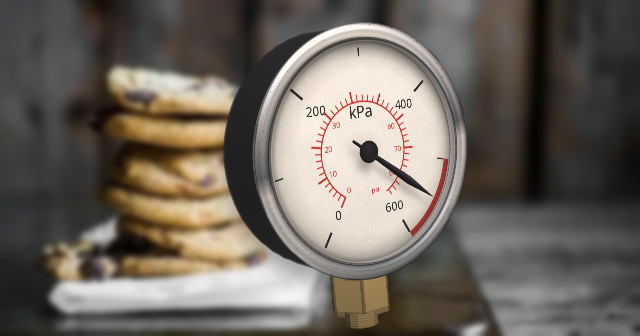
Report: 550 kPa
